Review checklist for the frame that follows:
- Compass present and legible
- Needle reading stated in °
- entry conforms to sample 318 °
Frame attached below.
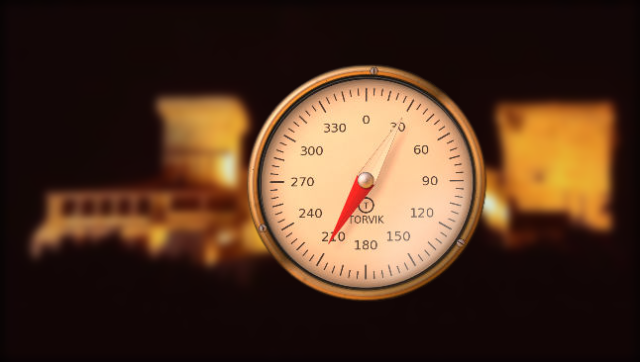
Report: 210 °
